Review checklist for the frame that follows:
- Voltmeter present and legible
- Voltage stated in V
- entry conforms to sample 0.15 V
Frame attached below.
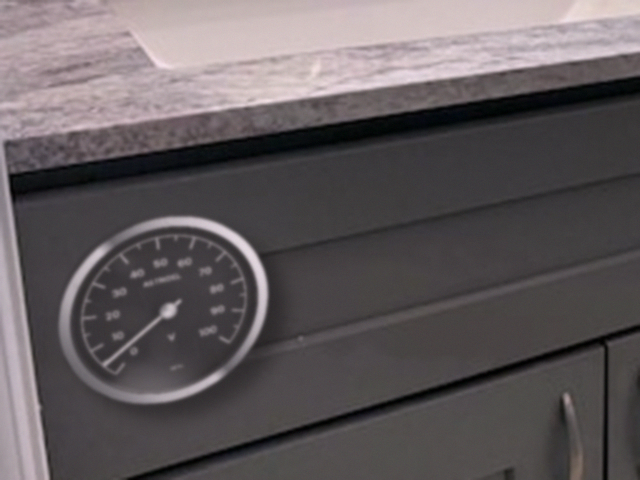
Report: 5 V
